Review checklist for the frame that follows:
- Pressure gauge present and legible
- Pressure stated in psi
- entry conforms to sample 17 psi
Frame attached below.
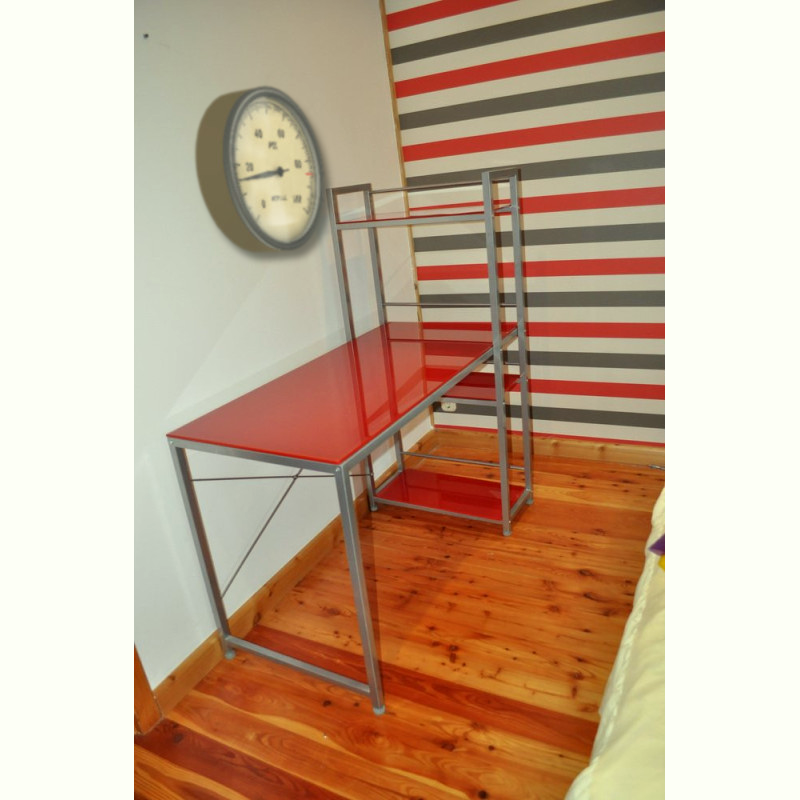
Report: 15 psi
